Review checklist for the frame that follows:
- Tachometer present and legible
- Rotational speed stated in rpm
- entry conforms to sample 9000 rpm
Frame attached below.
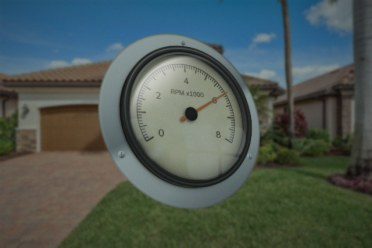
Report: 6000 rpm
